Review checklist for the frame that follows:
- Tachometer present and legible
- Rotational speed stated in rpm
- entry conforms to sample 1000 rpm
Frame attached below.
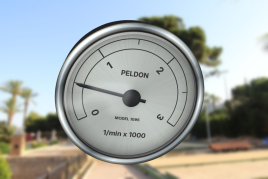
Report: 500 rpm
